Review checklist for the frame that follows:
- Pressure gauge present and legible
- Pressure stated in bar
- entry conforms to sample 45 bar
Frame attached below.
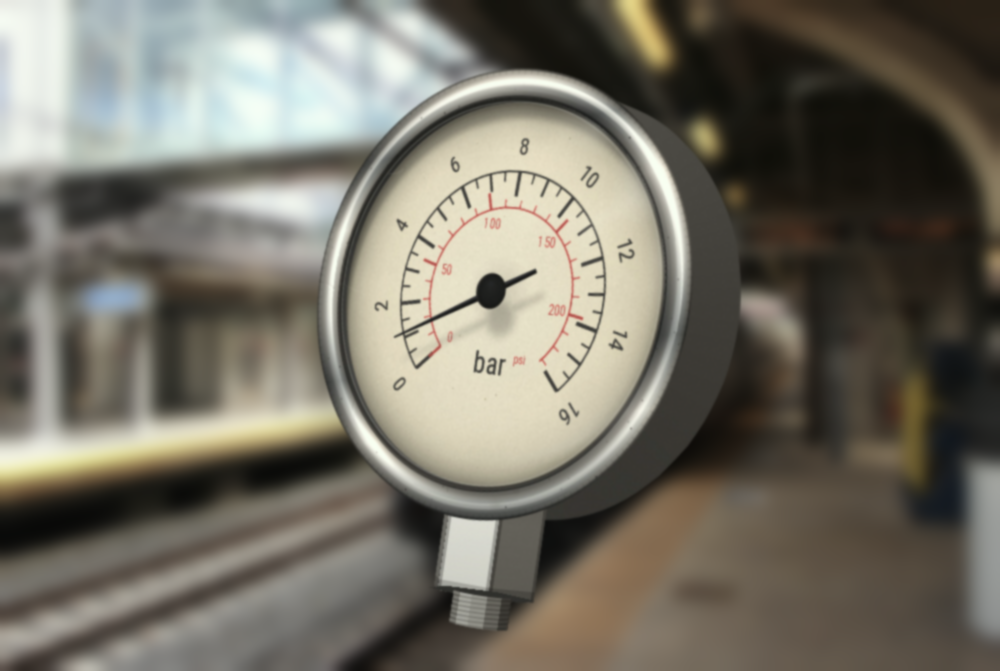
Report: 1 bar
